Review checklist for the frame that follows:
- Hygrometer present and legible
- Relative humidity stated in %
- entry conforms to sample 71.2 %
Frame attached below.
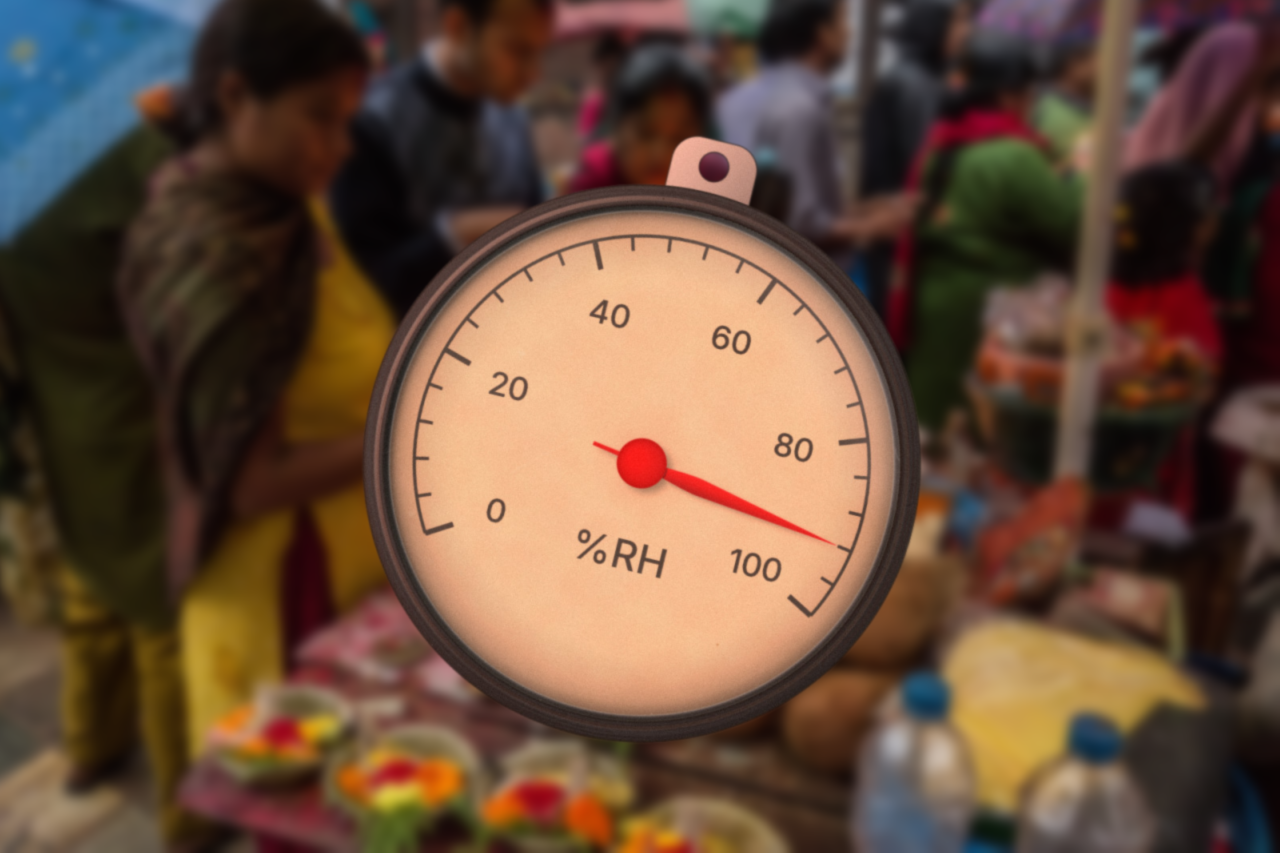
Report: 92 %
